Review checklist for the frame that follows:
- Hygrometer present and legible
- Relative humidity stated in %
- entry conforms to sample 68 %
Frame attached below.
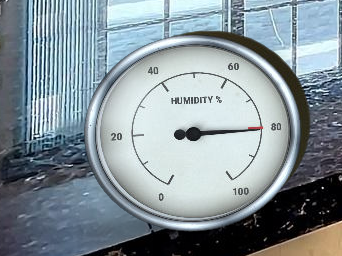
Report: 80 %
